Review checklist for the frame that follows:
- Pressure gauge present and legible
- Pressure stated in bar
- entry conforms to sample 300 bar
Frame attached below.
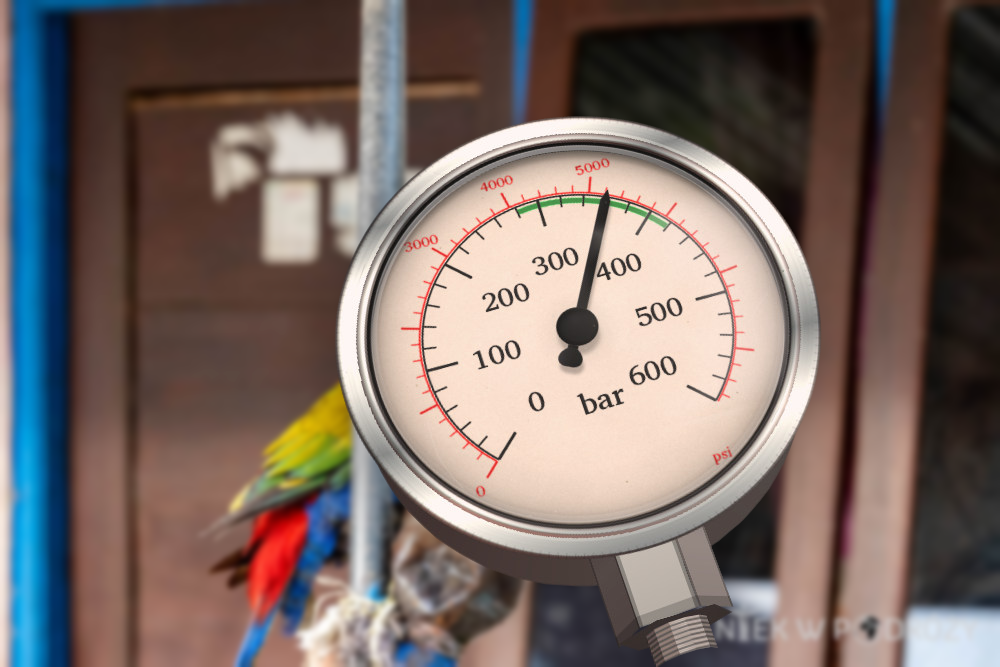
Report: 360 bar
